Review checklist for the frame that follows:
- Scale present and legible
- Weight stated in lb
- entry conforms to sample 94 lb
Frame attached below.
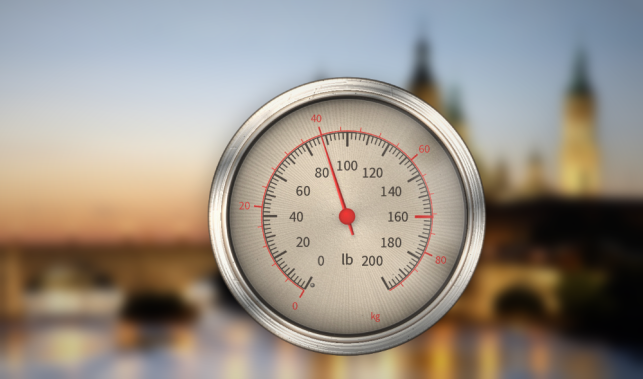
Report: 88 lb
